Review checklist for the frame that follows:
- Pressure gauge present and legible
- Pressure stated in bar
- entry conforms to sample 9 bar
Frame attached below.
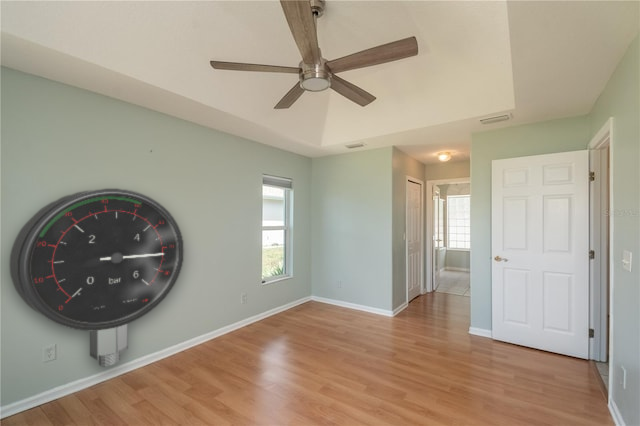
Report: 5 bar
